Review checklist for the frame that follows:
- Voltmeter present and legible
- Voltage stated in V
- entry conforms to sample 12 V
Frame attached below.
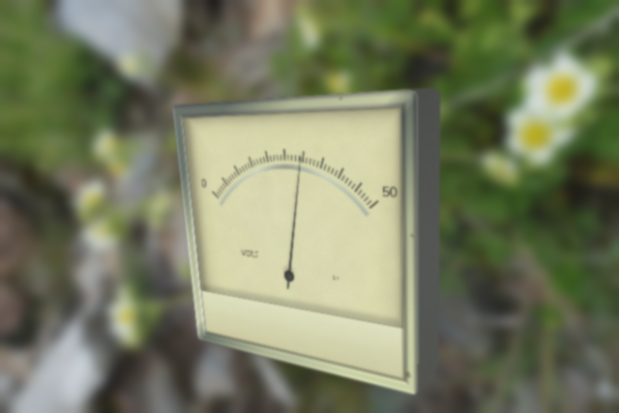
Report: 30 V
